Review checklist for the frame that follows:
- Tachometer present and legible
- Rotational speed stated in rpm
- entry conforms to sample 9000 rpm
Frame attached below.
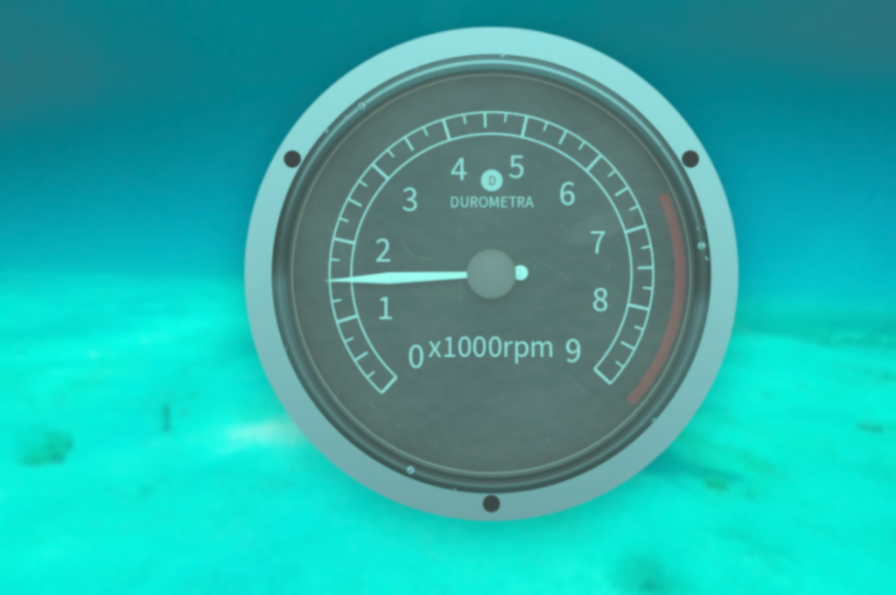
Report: 1500 rpm
